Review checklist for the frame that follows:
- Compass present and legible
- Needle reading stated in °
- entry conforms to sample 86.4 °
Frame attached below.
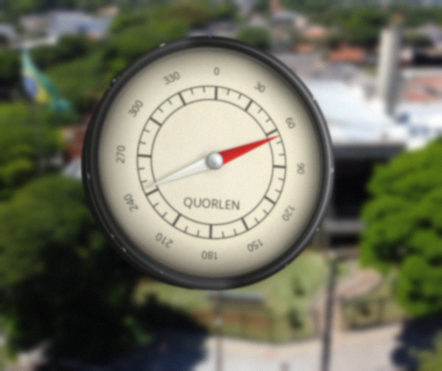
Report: 65 °
